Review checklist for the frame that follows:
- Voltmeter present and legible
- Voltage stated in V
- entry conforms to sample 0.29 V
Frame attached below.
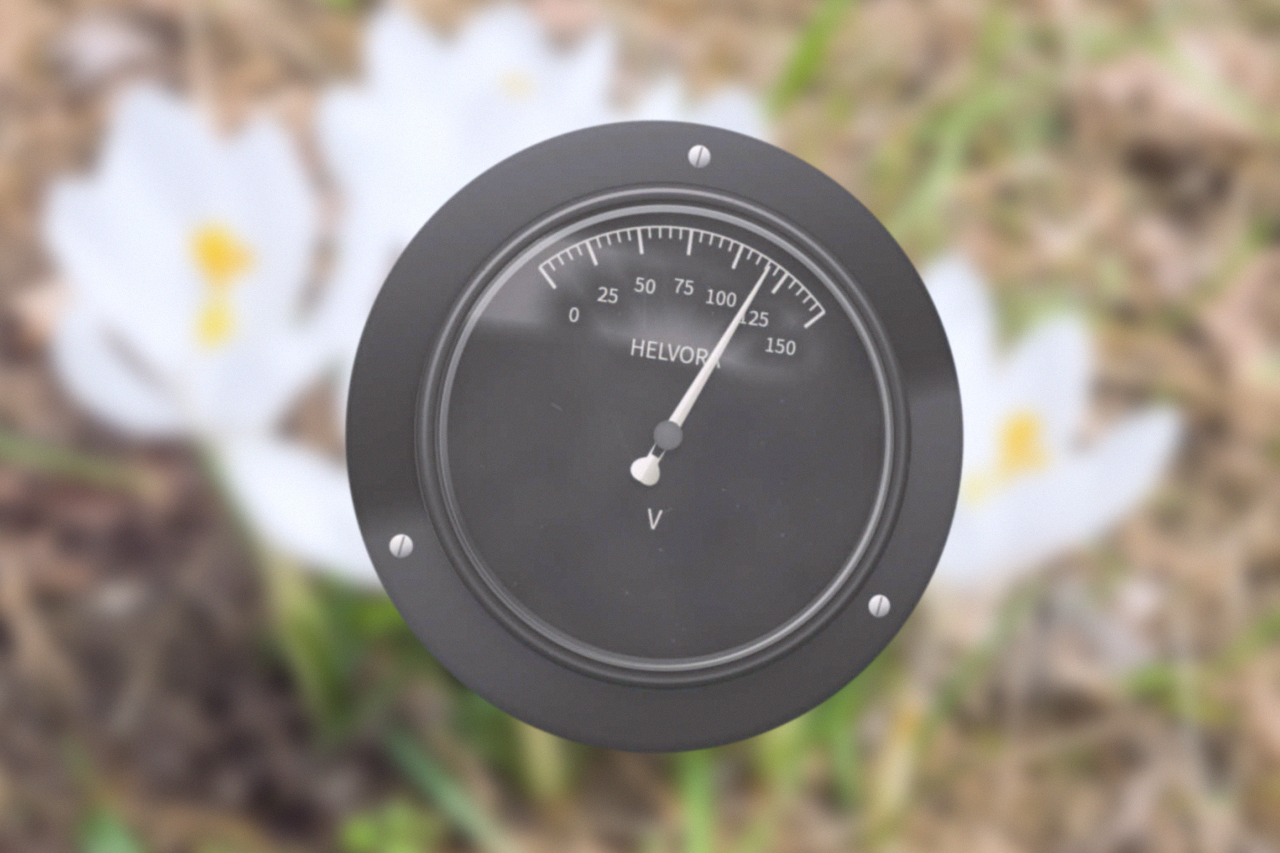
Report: 115 V
